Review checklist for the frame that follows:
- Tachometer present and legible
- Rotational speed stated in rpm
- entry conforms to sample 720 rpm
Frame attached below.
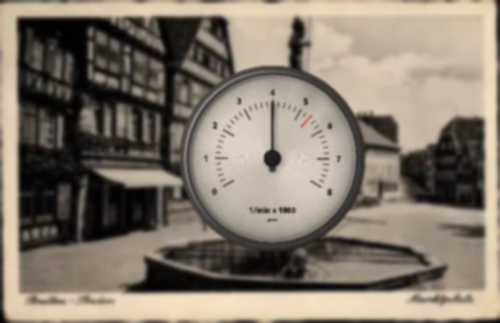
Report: 4000 rpm
